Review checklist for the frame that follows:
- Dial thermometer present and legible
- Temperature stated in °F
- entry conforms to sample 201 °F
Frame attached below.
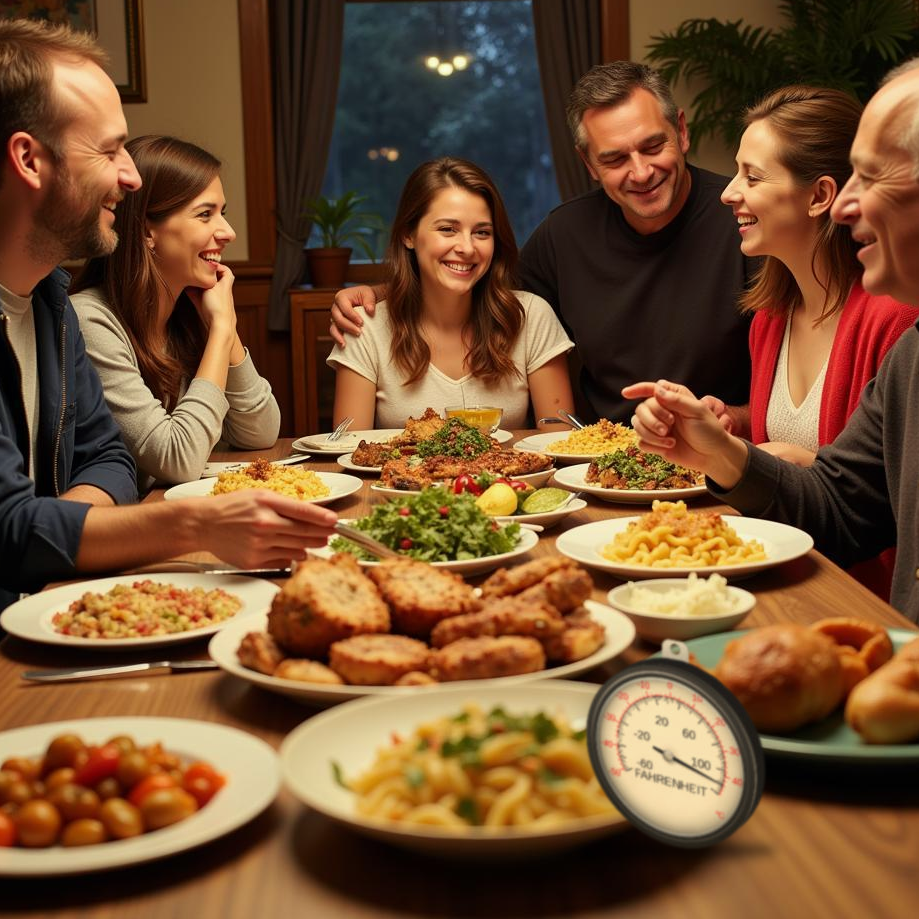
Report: 110 °F
